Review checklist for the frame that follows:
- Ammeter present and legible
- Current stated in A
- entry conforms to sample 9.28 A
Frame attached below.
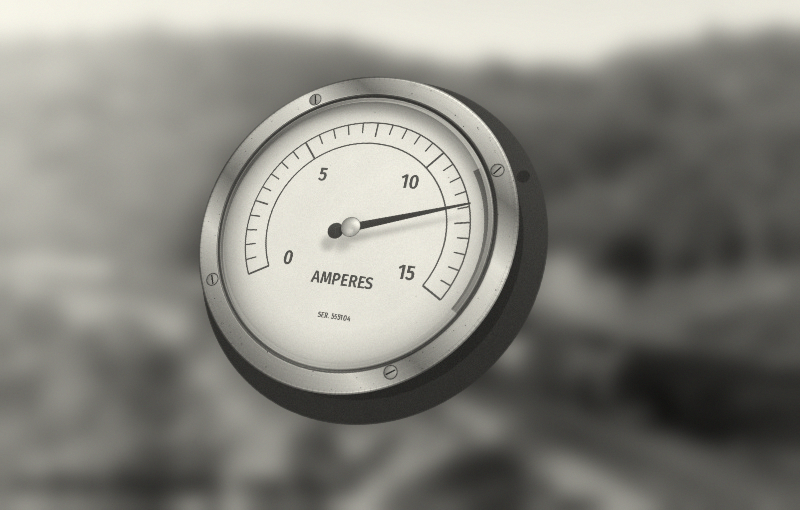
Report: 12 A
